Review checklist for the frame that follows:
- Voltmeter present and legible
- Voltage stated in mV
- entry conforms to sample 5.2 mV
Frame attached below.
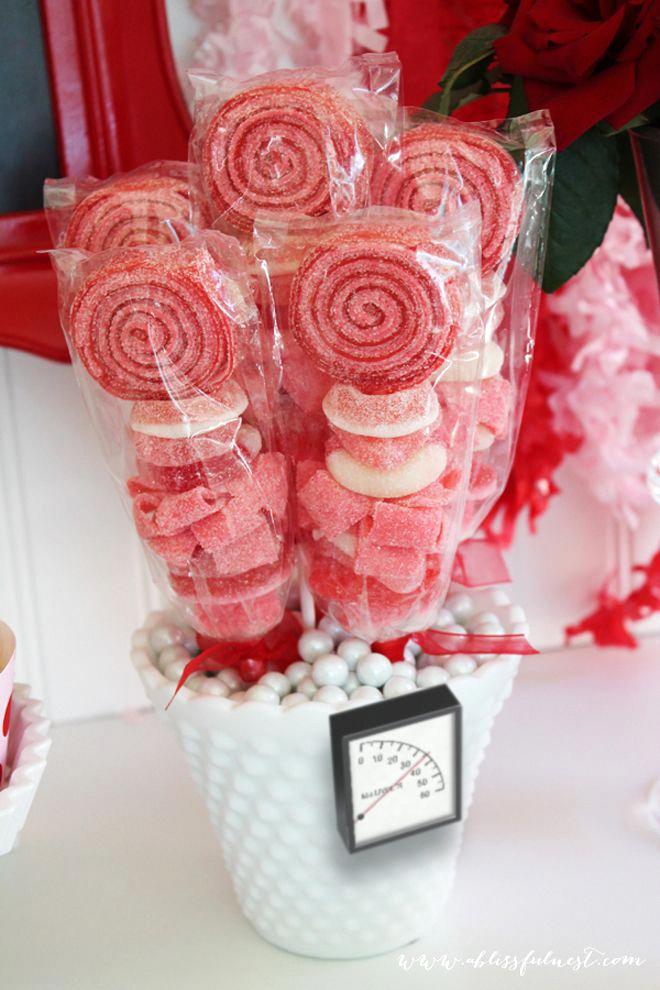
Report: 35 mV
